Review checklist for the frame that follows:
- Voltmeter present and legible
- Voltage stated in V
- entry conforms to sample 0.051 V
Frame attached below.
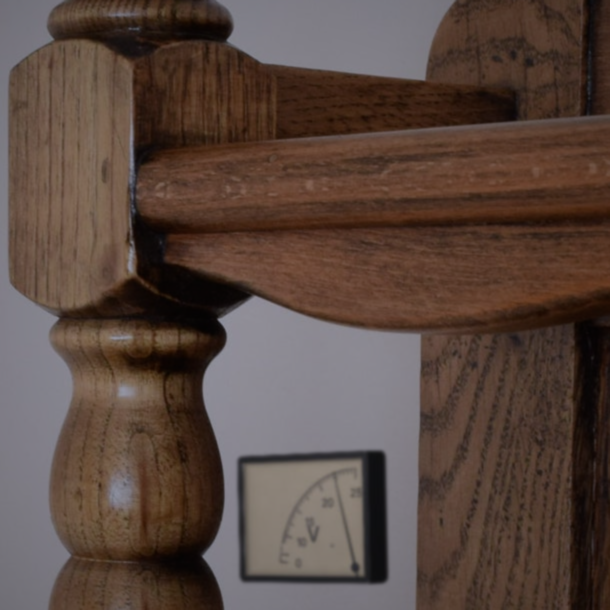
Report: 22.5 V
